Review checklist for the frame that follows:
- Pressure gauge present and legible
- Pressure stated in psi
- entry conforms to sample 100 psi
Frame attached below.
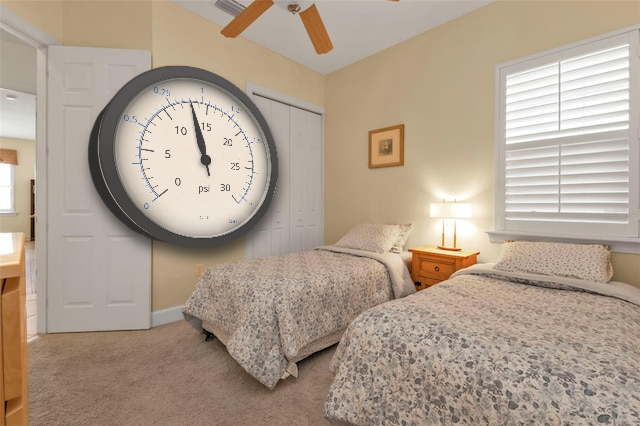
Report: 13 psi
